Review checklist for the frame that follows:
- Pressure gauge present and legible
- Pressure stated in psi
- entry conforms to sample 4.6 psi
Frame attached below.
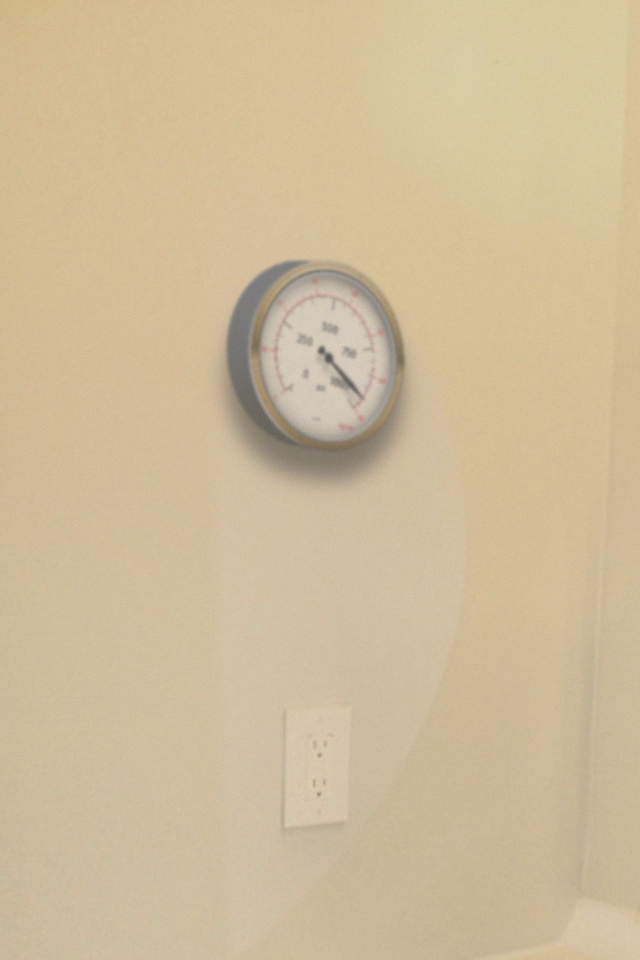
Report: 950 psi
